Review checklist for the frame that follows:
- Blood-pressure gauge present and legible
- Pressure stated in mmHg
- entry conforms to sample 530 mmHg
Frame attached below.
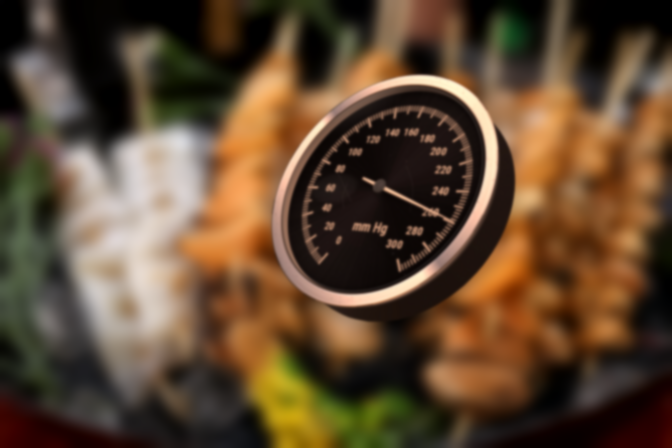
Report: 260 mmHg
